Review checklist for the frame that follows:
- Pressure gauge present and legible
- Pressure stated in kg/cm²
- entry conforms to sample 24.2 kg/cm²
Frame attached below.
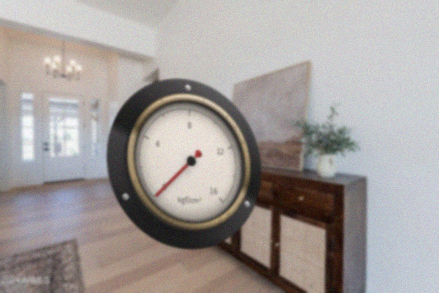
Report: 0 kg/cm²
